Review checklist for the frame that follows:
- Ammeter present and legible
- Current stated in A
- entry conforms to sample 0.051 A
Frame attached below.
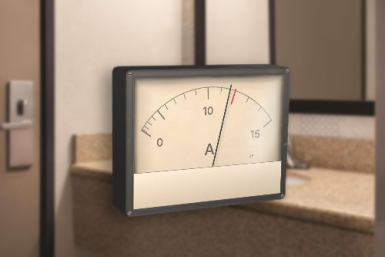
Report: 11.5 A
